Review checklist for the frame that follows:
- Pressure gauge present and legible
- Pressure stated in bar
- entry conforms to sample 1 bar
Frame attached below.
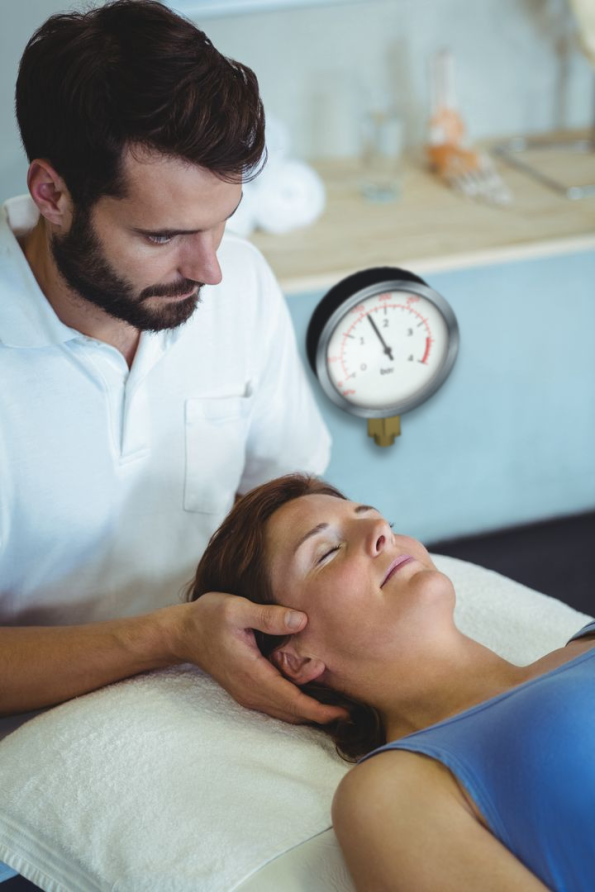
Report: 1.6 bar
